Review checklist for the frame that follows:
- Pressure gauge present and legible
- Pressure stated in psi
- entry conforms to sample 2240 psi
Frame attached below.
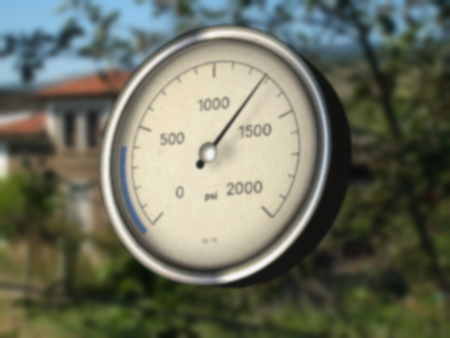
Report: 1300 psi
